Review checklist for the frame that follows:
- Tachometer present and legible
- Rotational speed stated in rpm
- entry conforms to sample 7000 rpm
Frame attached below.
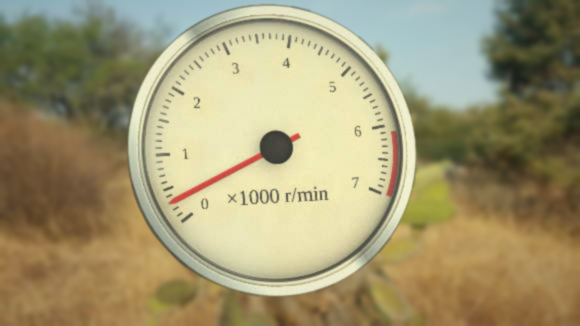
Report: 300 rpm
